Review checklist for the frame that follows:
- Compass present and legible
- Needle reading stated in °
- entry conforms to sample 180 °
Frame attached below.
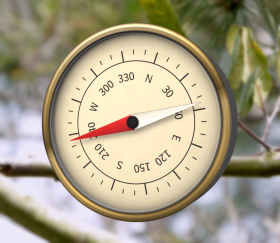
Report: 235 °
